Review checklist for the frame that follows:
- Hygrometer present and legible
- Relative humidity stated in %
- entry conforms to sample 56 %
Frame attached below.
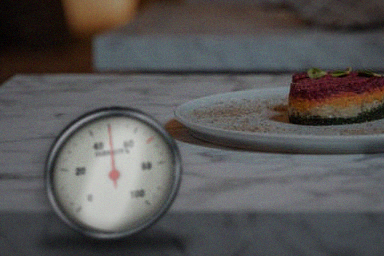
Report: 48 %
